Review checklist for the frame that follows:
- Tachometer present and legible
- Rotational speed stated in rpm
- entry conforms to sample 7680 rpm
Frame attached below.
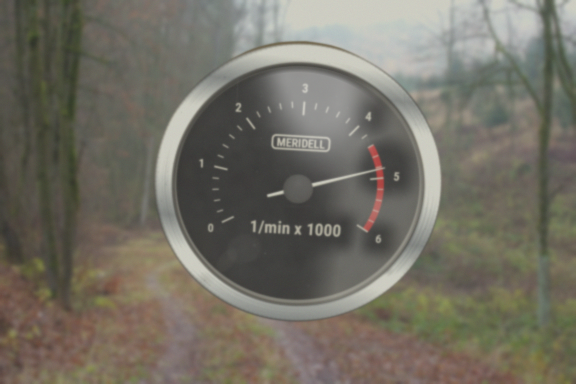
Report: 4800 rpm
